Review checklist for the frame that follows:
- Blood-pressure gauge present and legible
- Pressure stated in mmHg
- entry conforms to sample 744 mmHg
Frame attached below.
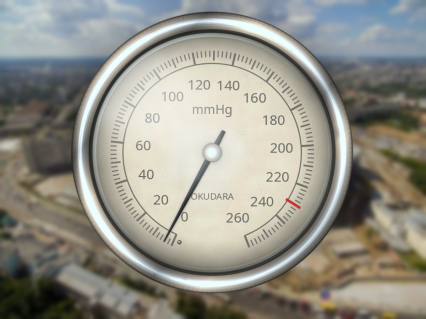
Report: 4 mmHg
